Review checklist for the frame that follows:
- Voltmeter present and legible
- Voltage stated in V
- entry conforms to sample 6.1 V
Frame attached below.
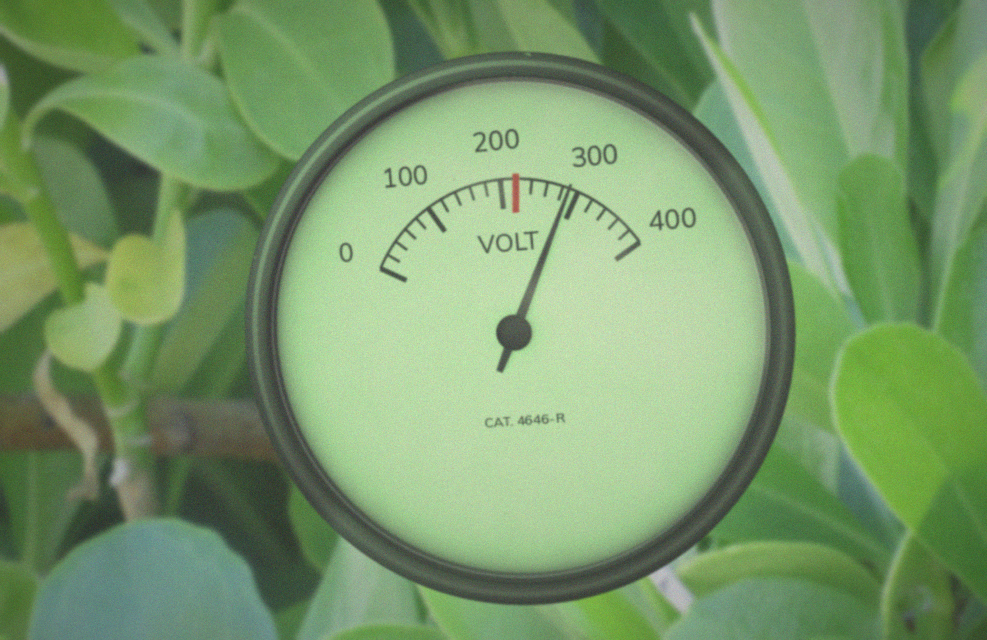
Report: 290 V
